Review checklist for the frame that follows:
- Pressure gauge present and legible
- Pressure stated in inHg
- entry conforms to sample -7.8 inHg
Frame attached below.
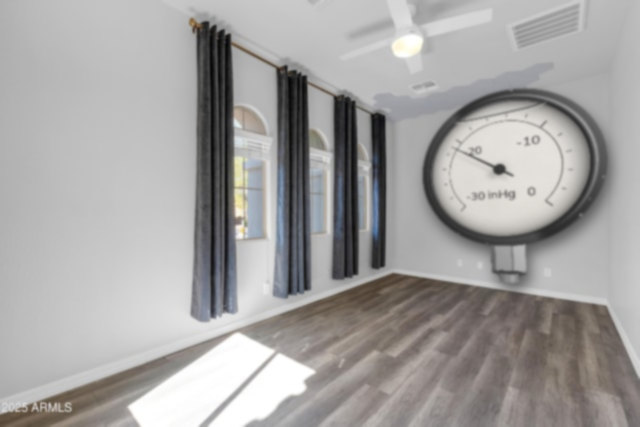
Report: -21 inHg
